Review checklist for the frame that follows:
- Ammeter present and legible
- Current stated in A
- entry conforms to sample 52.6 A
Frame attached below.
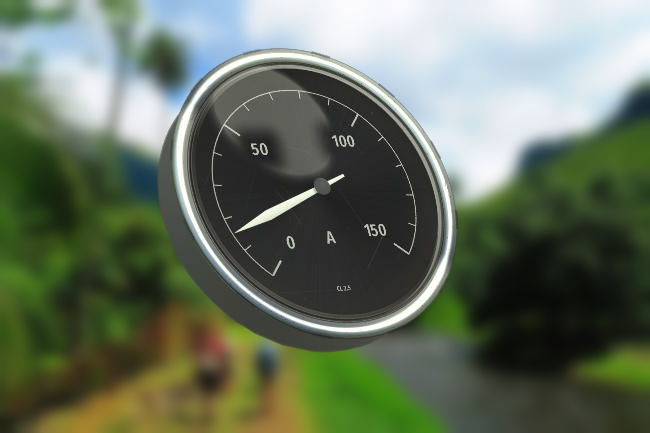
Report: 15 A
